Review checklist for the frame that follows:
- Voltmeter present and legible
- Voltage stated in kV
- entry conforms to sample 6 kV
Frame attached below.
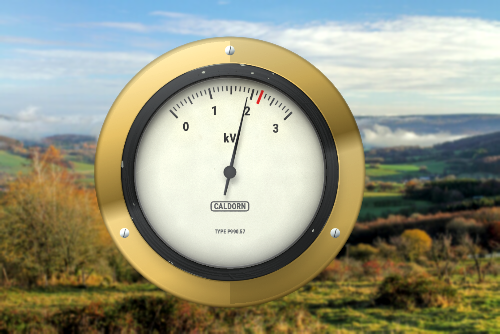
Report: 1.9 kV
